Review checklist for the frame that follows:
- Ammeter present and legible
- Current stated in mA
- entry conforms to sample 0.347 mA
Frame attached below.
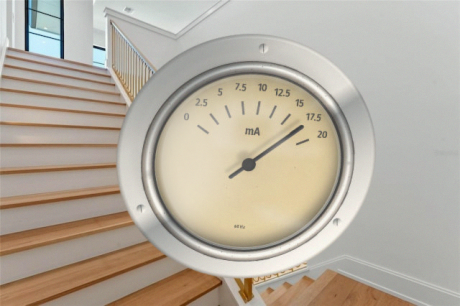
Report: 17.5 mA
